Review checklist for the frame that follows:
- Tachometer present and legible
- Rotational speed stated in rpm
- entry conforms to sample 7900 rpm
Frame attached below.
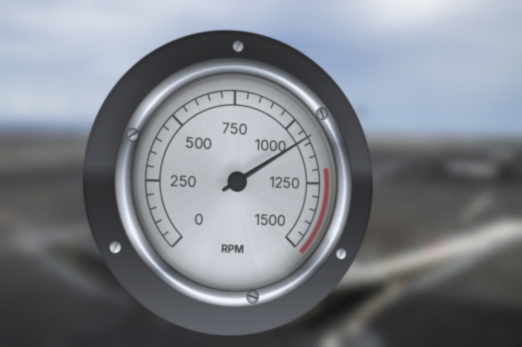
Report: 1075 rpm
